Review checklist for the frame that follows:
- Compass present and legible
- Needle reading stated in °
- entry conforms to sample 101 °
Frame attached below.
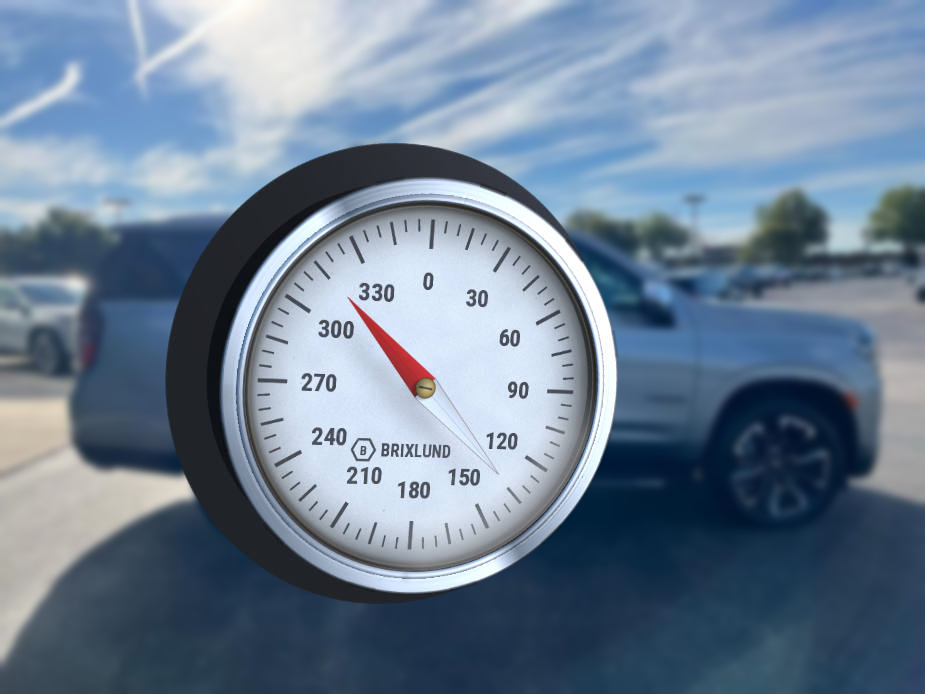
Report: 315 °
